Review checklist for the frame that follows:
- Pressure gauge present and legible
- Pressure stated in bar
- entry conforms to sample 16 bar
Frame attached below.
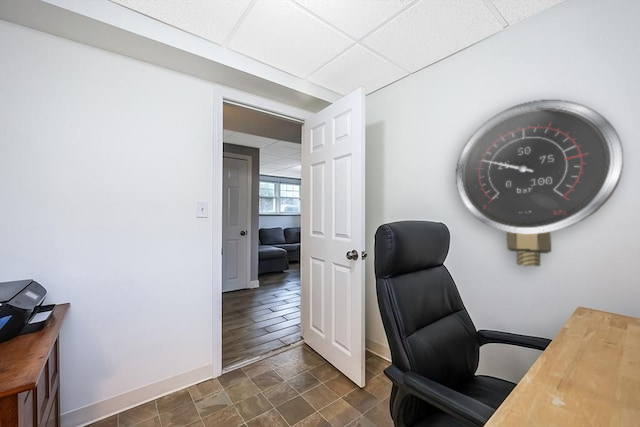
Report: 25 bar
